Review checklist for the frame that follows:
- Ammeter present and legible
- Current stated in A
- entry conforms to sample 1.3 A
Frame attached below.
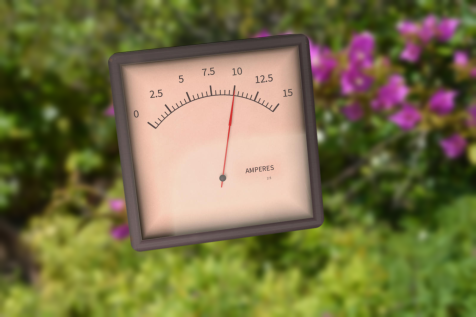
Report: 10 A
